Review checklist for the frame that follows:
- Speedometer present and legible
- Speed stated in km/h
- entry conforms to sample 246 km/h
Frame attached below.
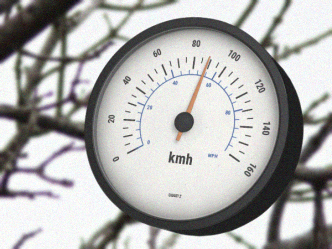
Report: 90 km/h
